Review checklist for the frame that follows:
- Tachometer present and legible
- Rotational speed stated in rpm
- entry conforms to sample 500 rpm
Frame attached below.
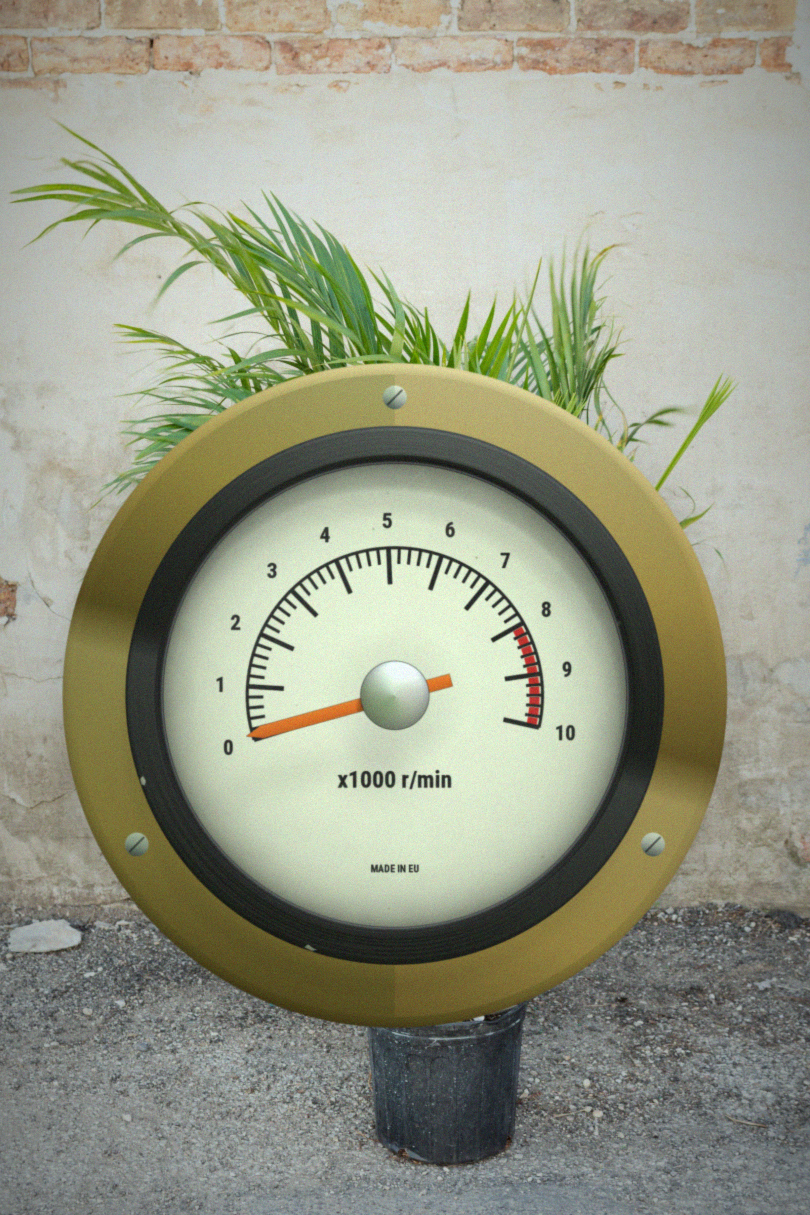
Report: 100 rpm
